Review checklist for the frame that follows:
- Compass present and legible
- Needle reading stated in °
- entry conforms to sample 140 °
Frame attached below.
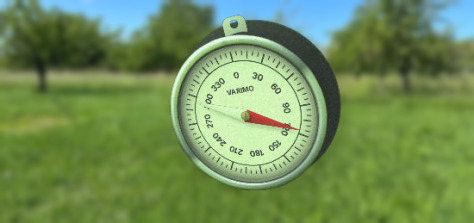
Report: 115 °
